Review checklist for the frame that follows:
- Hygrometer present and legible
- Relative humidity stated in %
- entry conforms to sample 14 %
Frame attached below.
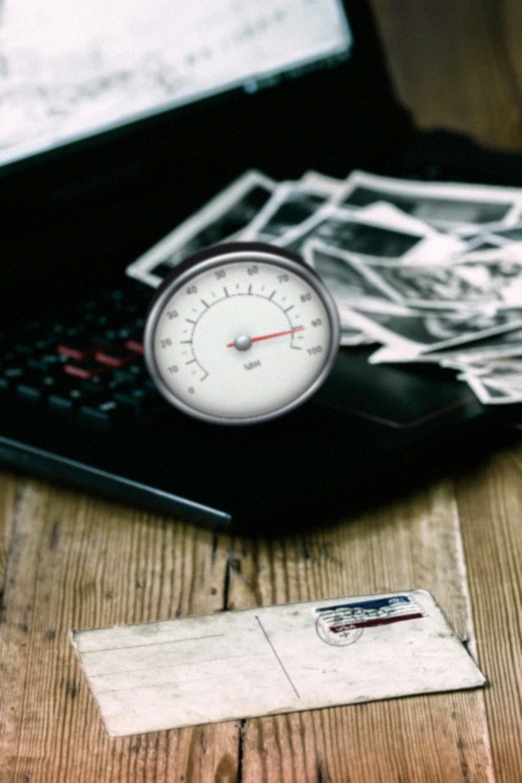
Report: 90 %
